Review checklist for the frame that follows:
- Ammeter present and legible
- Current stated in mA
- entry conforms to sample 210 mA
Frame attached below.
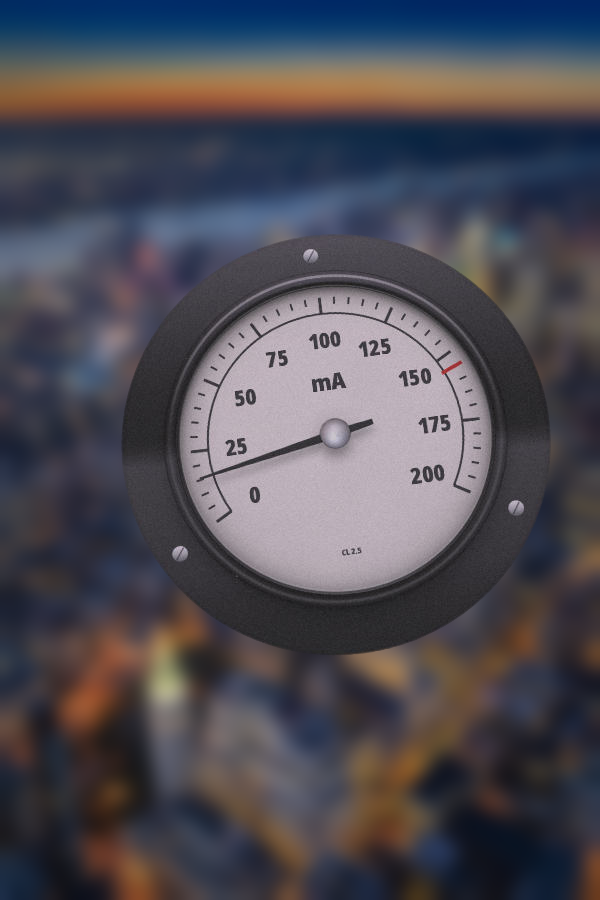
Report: 15 mA
